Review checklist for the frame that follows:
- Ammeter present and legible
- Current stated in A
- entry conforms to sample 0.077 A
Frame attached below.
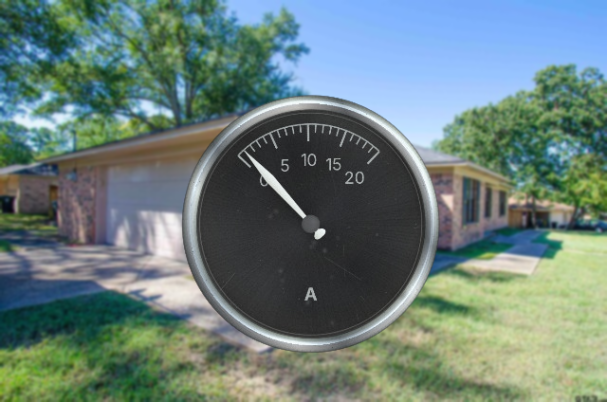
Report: 1 A
